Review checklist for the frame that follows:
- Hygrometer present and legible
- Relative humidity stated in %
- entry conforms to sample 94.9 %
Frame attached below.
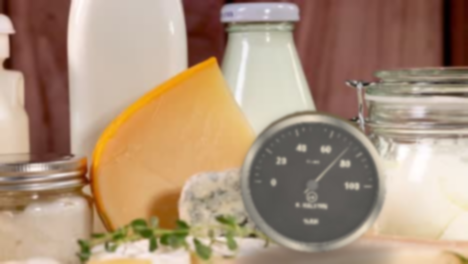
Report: 72 %
